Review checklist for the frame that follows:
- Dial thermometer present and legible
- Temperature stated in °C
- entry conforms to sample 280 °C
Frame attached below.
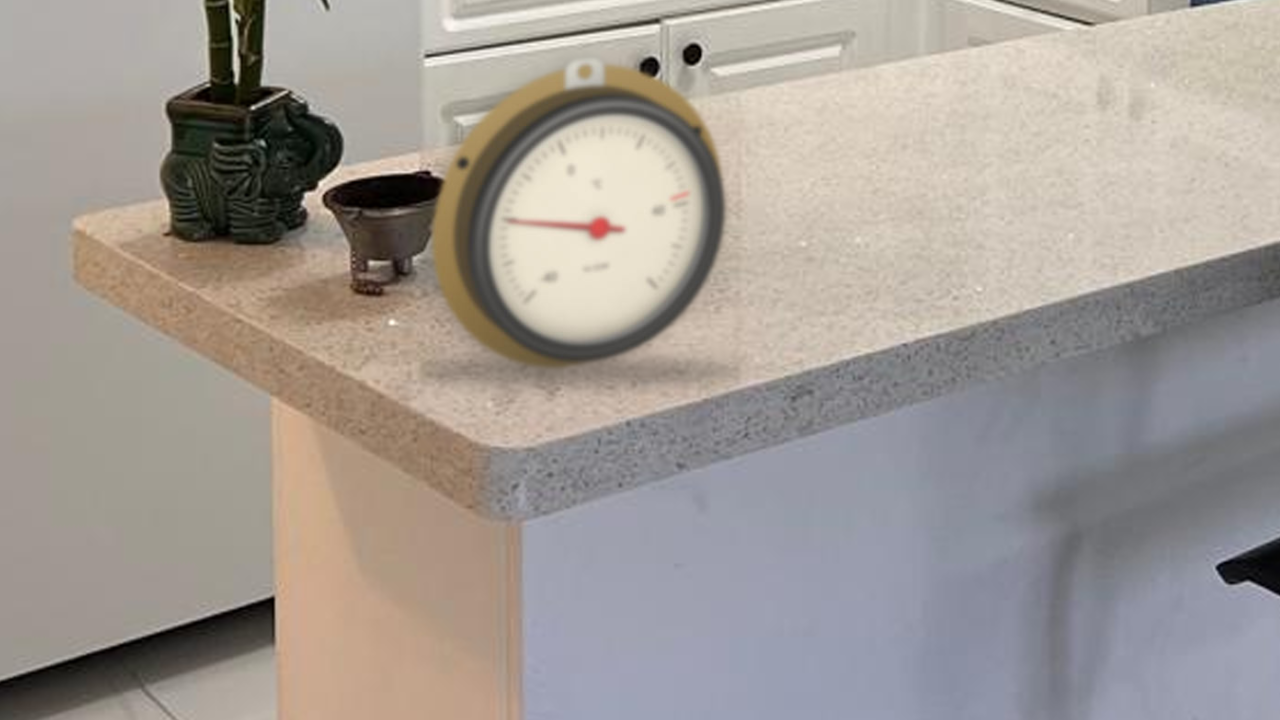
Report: -20 °C
